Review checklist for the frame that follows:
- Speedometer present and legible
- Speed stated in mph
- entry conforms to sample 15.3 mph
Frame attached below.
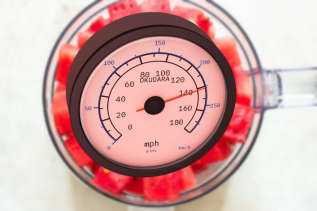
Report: 140 mph
